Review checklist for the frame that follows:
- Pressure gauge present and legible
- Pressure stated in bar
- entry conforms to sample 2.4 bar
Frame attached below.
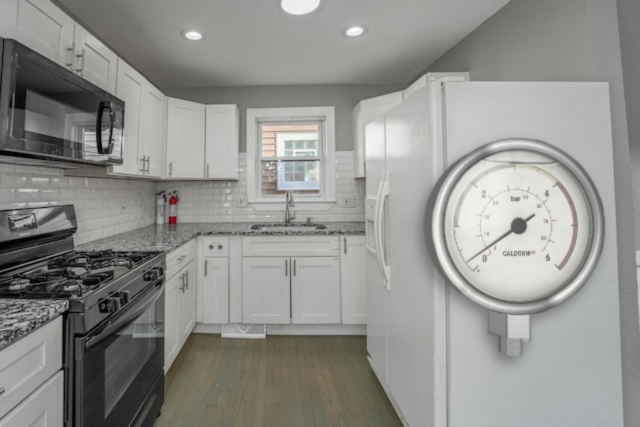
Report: 0.25 bar
